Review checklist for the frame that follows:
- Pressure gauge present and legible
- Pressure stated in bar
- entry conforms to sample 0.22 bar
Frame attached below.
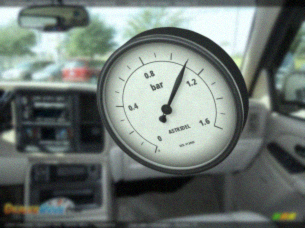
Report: 1.1 bar
